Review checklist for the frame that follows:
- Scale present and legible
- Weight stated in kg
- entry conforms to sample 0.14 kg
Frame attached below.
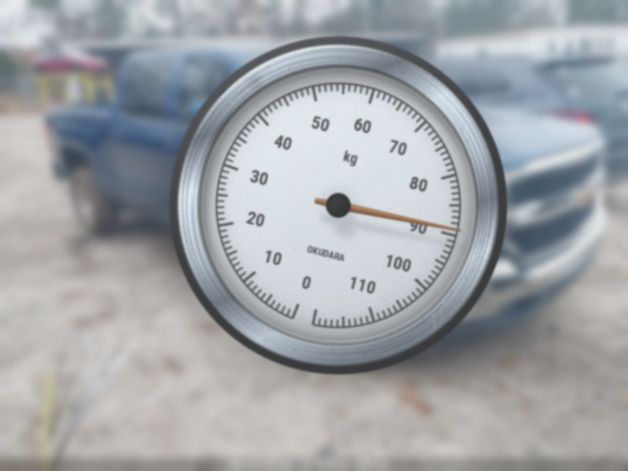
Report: 89 kg
